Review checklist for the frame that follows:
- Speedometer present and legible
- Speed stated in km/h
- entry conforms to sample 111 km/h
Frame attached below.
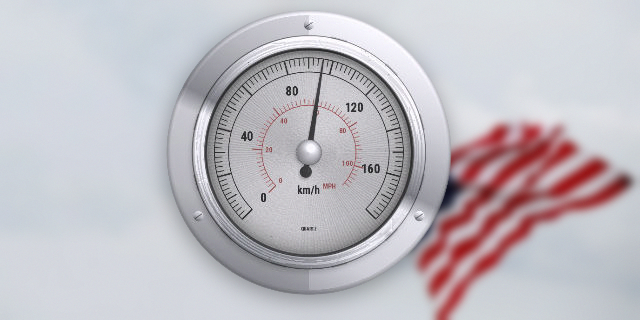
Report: 96 km/h
